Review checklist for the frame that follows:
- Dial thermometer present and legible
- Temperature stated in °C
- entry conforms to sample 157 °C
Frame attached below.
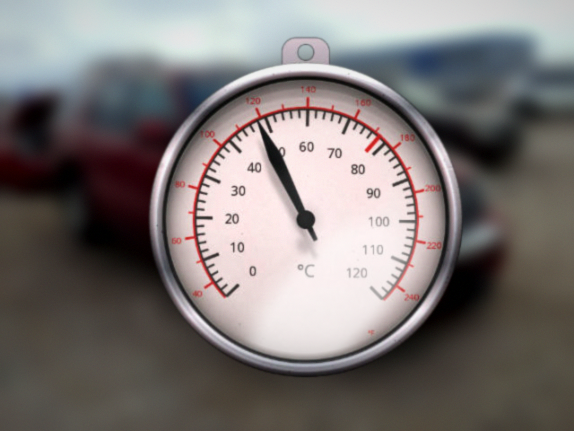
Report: 48 °C
